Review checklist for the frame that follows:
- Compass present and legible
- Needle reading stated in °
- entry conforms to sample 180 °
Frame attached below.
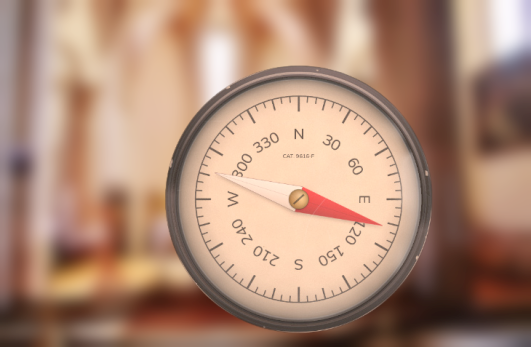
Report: 107.5 °
